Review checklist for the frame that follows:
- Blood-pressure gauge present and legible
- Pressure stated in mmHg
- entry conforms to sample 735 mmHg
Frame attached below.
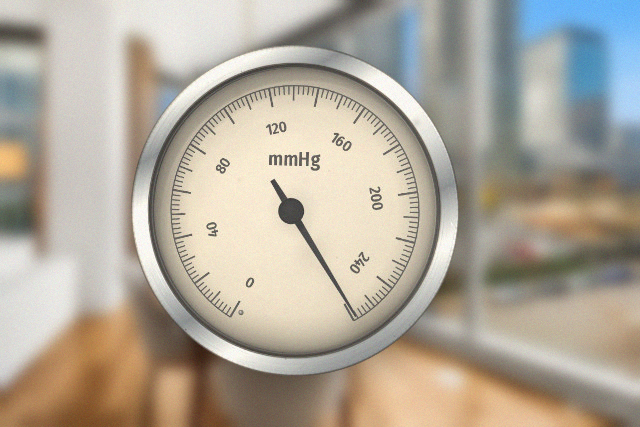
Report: 258 mmHg
